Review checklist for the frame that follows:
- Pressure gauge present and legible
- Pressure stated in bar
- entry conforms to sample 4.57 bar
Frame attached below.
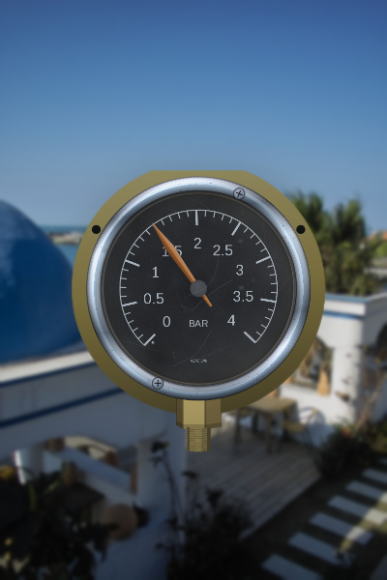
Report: 1.5 bar
